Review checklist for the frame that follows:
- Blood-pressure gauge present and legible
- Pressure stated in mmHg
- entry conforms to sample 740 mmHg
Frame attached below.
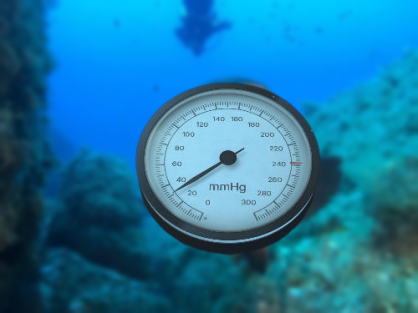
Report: 30 mmHg
